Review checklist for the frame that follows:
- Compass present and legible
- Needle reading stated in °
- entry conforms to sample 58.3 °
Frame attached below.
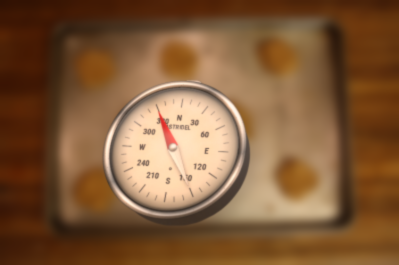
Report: 330 °
